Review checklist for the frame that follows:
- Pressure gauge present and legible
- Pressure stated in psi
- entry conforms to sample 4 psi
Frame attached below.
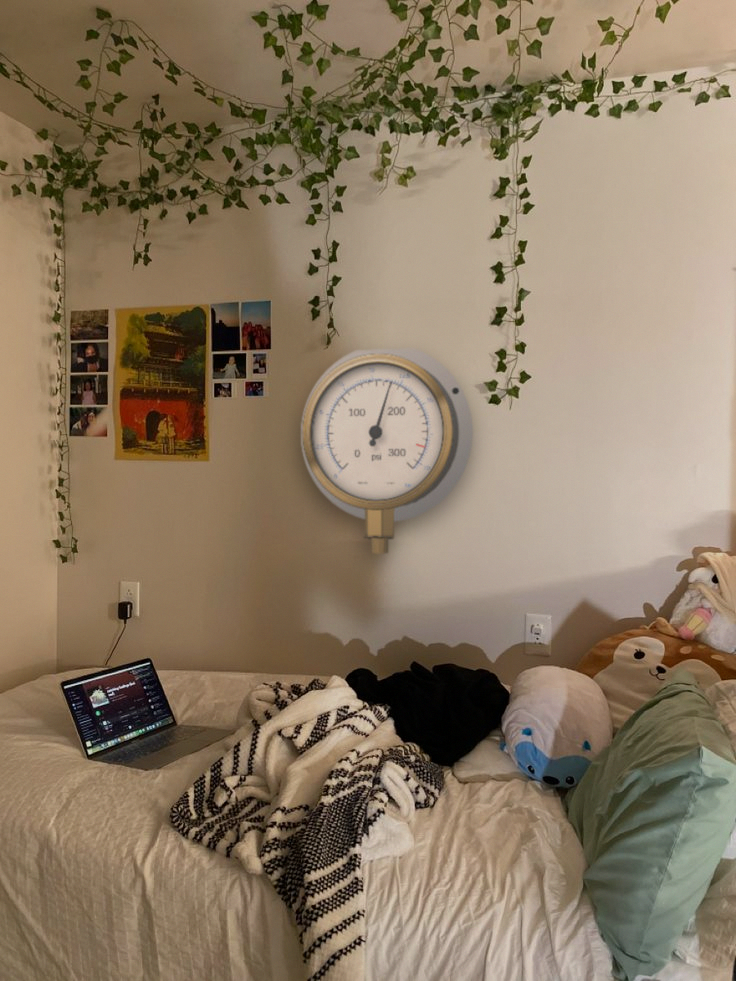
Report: 170 psi
